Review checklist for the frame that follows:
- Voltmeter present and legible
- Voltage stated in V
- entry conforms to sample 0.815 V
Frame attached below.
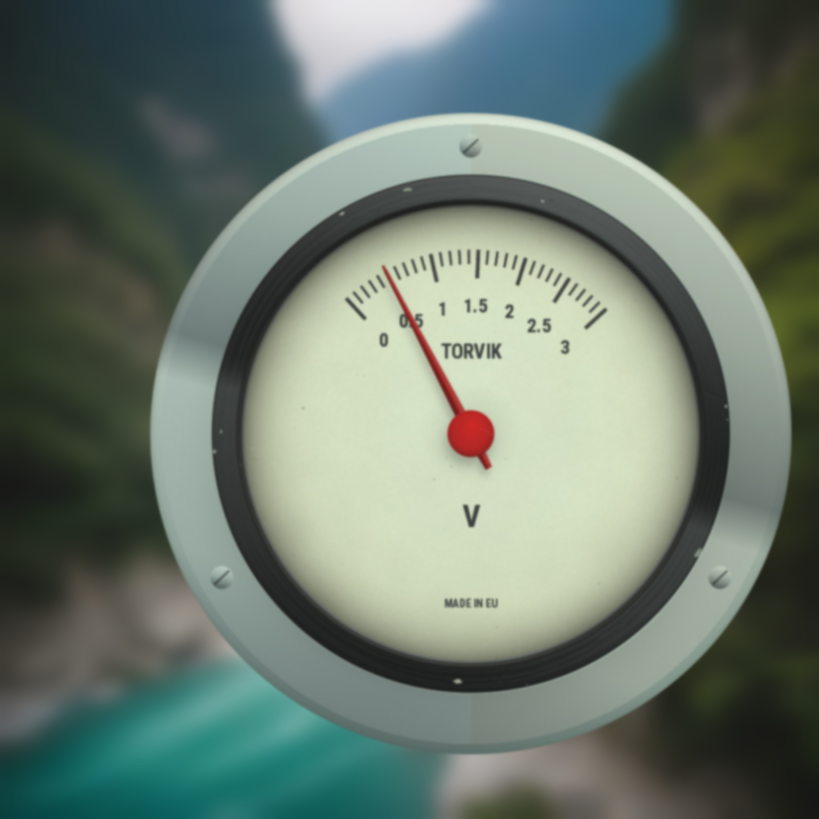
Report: 0.5 V
